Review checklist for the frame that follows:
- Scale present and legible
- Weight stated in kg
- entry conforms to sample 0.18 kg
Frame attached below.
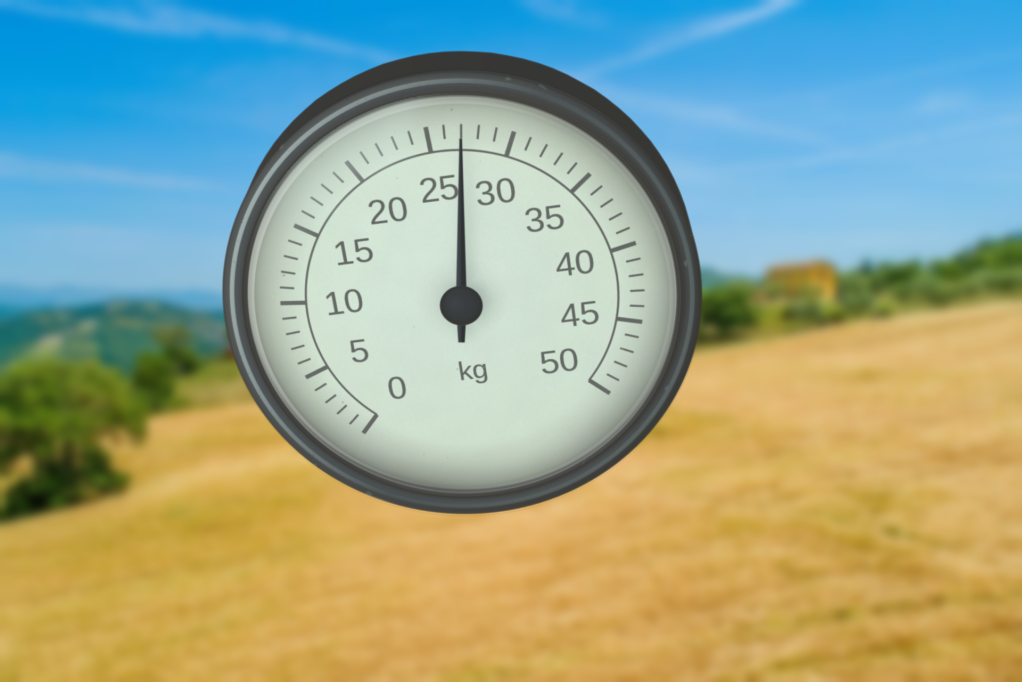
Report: 27 kg
